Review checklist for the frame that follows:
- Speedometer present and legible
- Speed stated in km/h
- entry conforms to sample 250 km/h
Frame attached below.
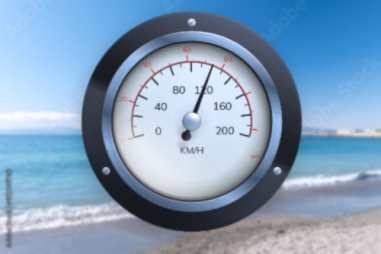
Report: 120 km/h
